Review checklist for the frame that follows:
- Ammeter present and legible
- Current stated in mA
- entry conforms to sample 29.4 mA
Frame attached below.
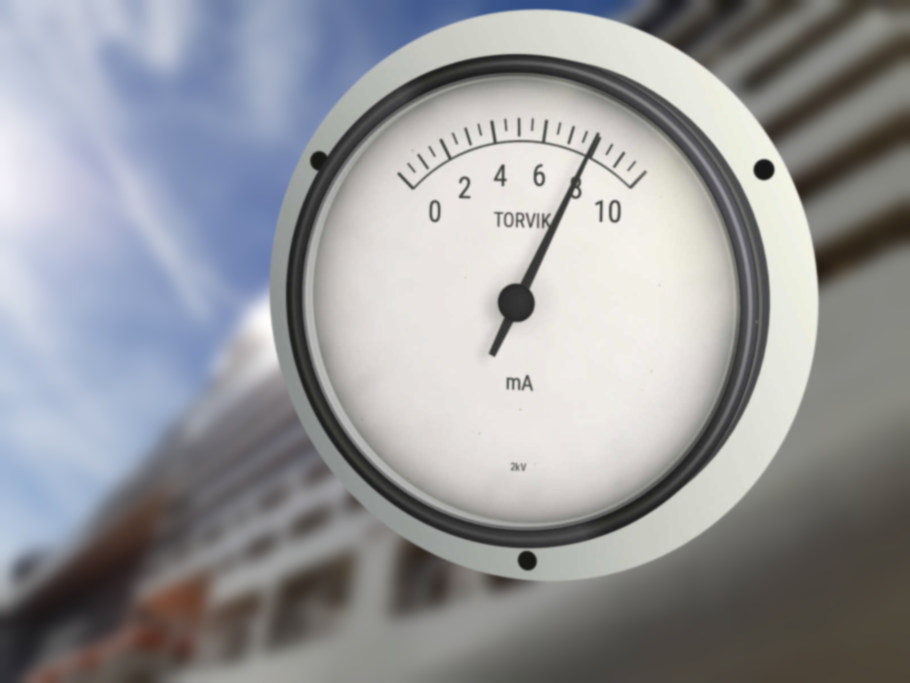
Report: 8 mA
